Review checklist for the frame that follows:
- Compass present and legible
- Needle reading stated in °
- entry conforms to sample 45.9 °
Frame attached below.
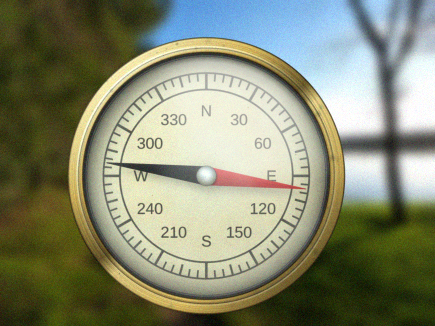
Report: 97.5 °
